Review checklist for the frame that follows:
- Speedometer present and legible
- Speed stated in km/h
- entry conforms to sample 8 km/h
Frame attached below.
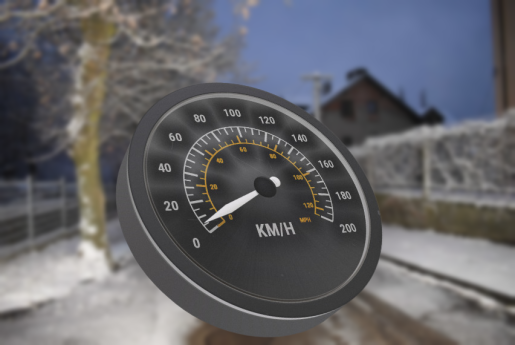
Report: 5 km/h
